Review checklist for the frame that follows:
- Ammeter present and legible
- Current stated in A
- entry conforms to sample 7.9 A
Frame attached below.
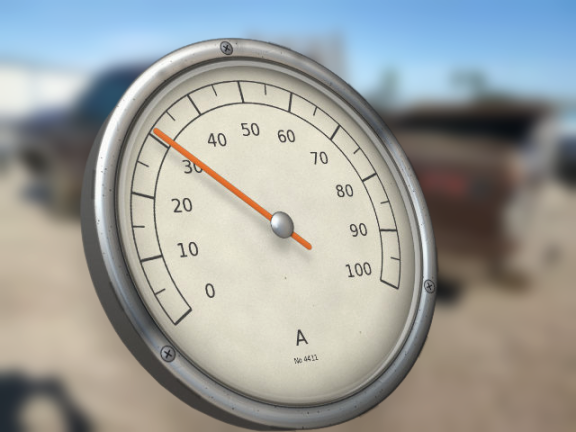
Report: 30 A
